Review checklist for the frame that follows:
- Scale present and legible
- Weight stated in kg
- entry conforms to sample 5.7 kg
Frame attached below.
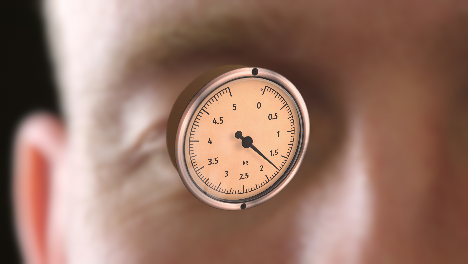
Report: 1.75 kg
